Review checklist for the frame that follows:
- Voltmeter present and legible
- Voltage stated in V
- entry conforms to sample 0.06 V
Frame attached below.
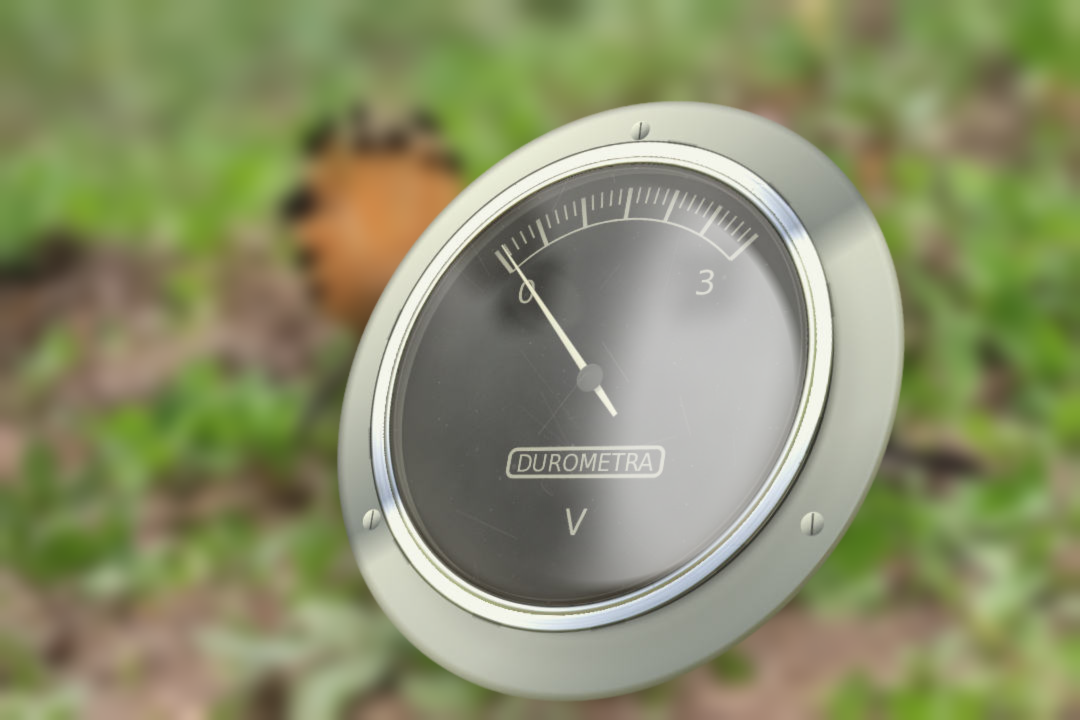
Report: 0.1 V
